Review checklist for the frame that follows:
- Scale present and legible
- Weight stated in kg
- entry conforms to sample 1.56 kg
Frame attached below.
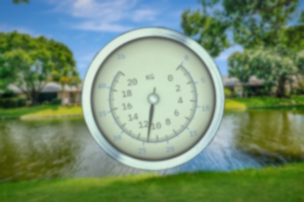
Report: 11 kg
